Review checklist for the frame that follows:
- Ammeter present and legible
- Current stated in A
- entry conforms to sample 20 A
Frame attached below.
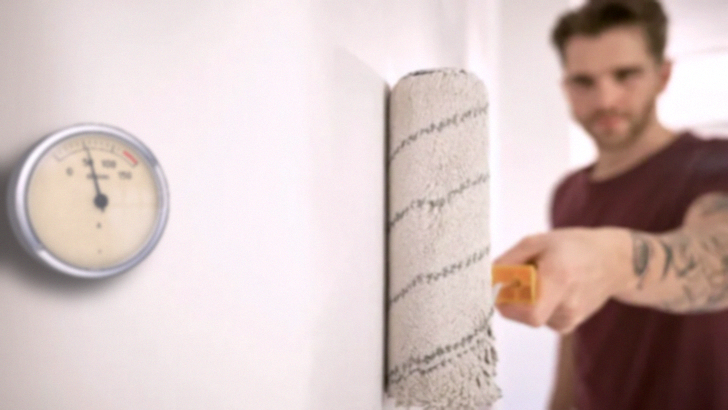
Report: 50 A
